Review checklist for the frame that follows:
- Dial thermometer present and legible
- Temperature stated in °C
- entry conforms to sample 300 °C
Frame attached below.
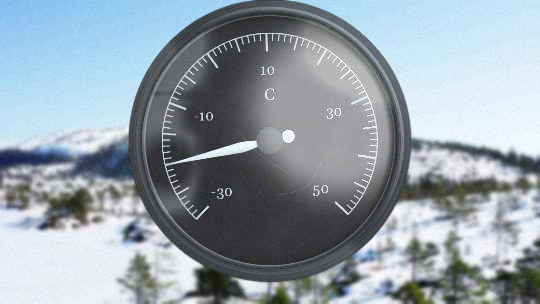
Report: -20 °C
